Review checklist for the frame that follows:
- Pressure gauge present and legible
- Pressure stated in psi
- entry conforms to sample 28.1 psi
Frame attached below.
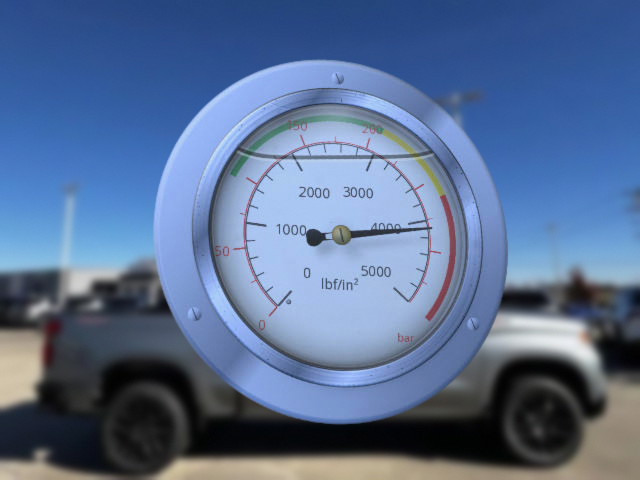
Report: 4100 psi
